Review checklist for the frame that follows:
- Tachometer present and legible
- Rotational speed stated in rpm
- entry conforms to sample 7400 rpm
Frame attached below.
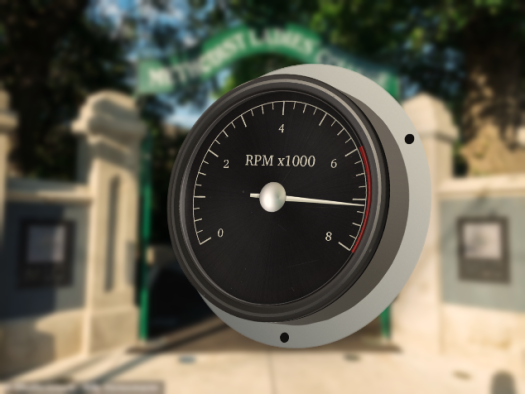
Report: 7125 rpm
